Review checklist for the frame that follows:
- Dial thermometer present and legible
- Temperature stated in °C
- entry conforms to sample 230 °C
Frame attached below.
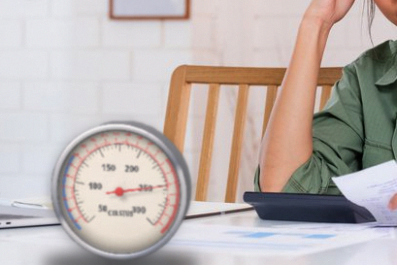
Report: 250 °C
